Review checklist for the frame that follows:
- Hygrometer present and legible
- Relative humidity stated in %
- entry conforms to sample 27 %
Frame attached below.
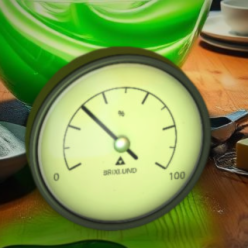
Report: 30 %
